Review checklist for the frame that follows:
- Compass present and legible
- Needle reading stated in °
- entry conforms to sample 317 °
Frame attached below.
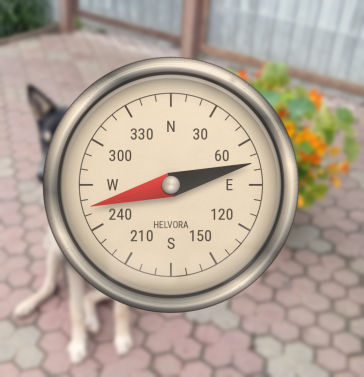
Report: 255 °
